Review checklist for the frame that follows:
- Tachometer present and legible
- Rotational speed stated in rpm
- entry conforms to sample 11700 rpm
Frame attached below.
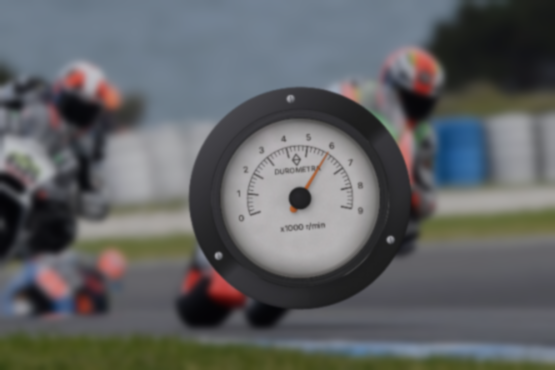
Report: 6000 rpm
